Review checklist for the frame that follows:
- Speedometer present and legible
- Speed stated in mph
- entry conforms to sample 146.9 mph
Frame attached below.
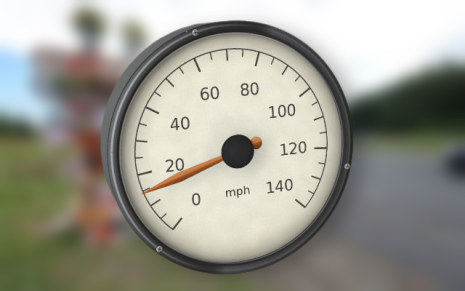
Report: 15 mph
